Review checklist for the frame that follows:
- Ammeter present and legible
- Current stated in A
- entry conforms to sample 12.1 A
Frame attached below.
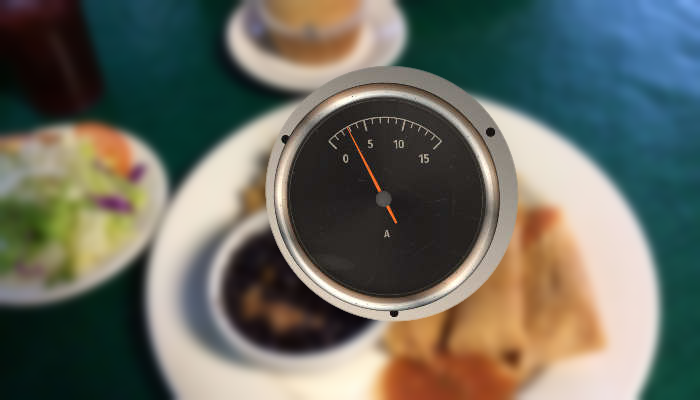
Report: 3 A
